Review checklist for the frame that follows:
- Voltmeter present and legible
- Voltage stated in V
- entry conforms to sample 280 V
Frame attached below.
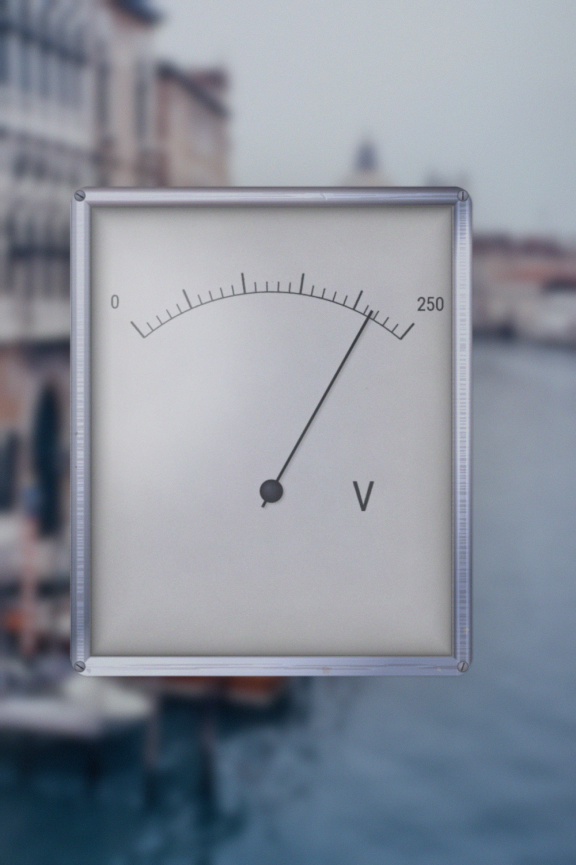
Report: 215 V
